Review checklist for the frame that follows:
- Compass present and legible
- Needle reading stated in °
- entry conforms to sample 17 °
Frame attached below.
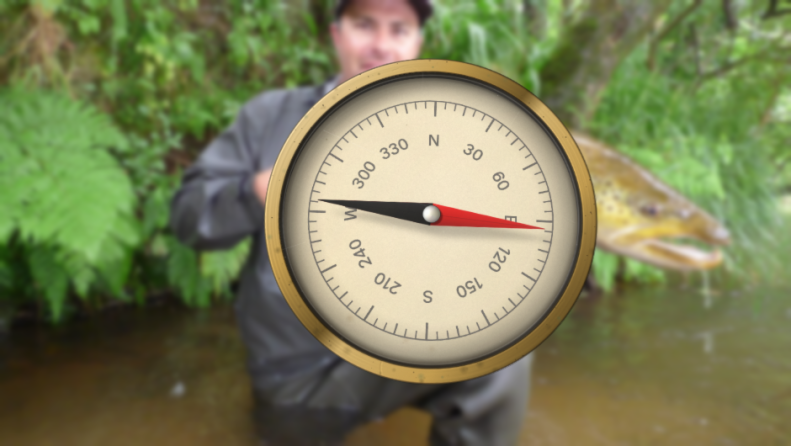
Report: 95 °
